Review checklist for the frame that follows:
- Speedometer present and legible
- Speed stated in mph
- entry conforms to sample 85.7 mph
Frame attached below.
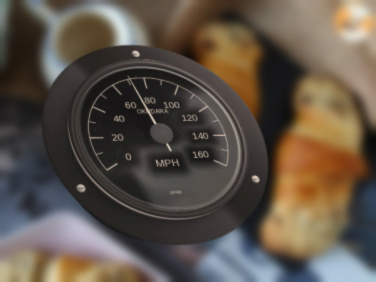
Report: 70 mph
